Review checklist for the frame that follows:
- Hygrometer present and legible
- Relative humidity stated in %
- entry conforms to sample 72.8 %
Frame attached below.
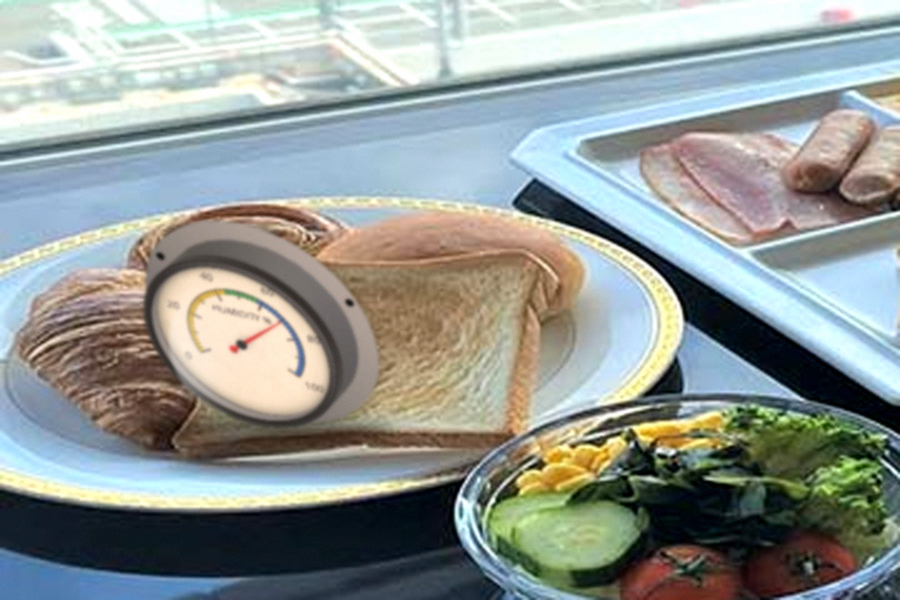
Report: 70 %
